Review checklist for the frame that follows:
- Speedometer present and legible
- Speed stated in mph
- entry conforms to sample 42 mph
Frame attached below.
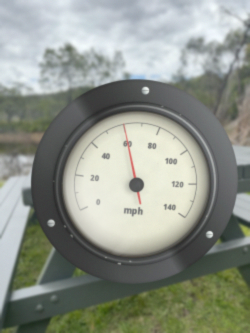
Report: 60 mph
